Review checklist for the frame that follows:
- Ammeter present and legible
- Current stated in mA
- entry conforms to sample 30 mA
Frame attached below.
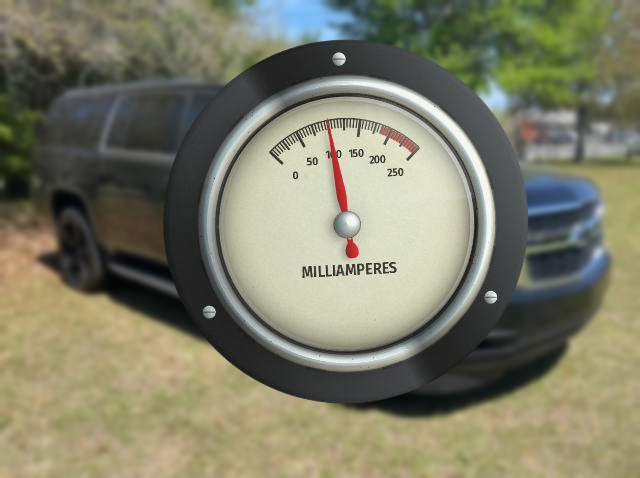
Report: 100 mA
